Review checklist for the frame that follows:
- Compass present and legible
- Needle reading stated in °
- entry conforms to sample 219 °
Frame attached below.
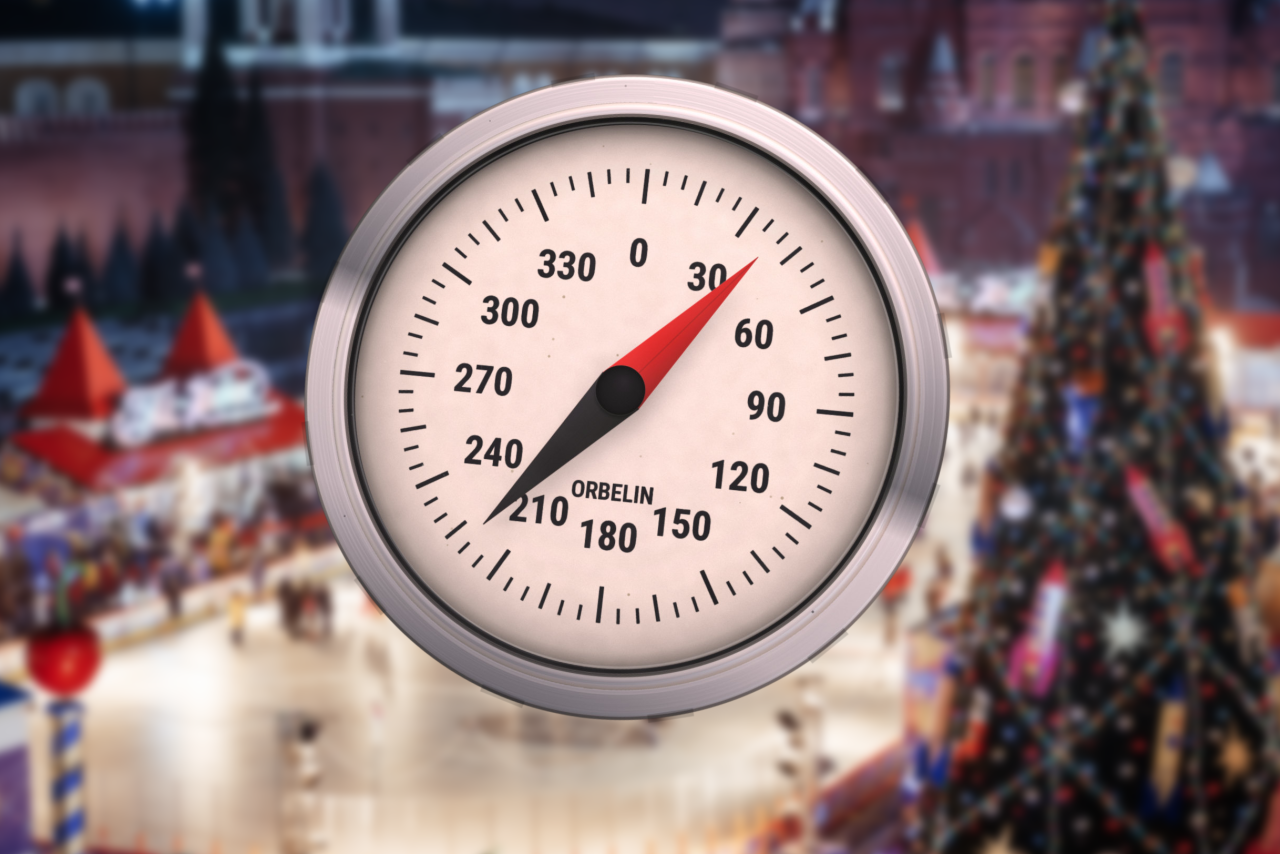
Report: 40 °
